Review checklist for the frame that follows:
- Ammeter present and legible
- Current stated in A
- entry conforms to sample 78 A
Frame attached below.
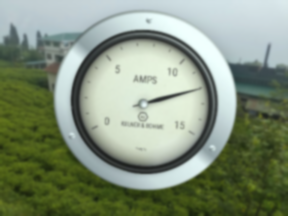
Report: 12 A
